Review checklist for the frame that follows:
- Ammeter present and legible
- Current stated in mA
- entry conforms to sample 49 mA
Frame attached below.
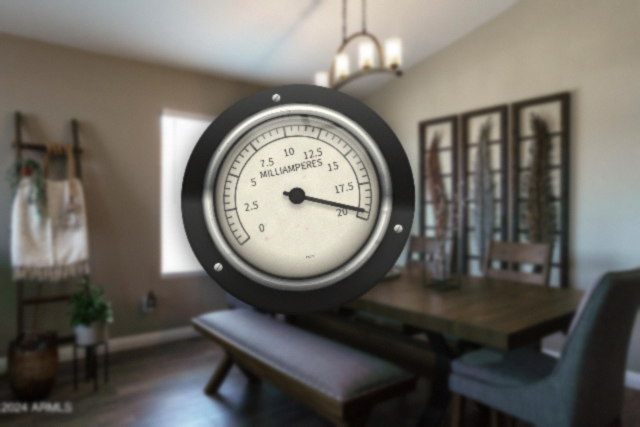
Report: 19.5 mA
